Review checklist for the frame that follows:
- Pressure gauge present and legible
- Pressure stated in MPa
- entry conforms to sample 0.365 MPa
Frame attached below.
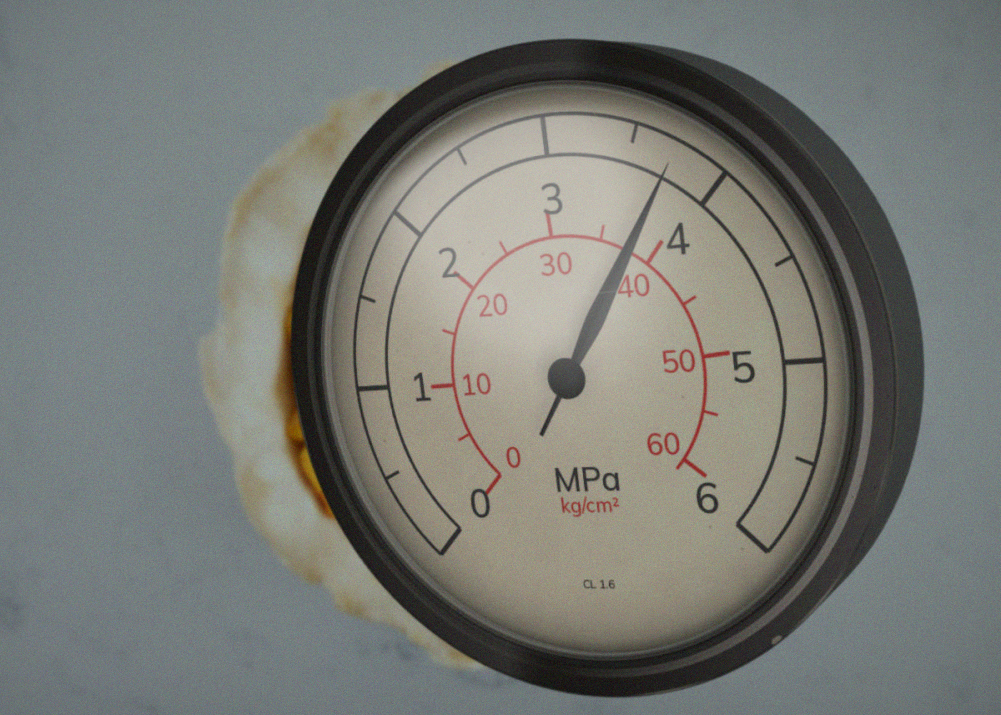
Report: 3.75 MPa
